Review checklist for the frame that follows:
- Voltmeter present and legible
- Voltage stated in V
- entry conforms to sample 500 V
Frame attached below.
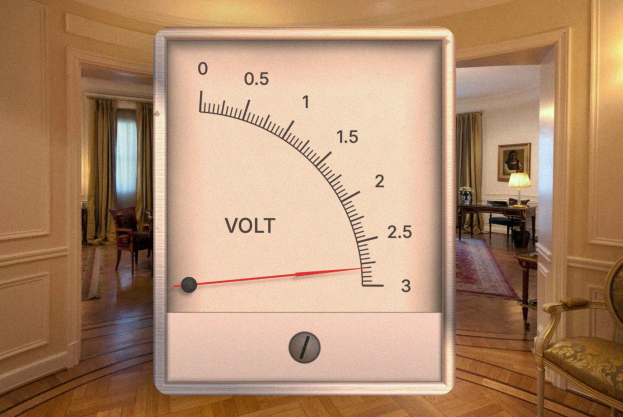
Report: 2.8 V
